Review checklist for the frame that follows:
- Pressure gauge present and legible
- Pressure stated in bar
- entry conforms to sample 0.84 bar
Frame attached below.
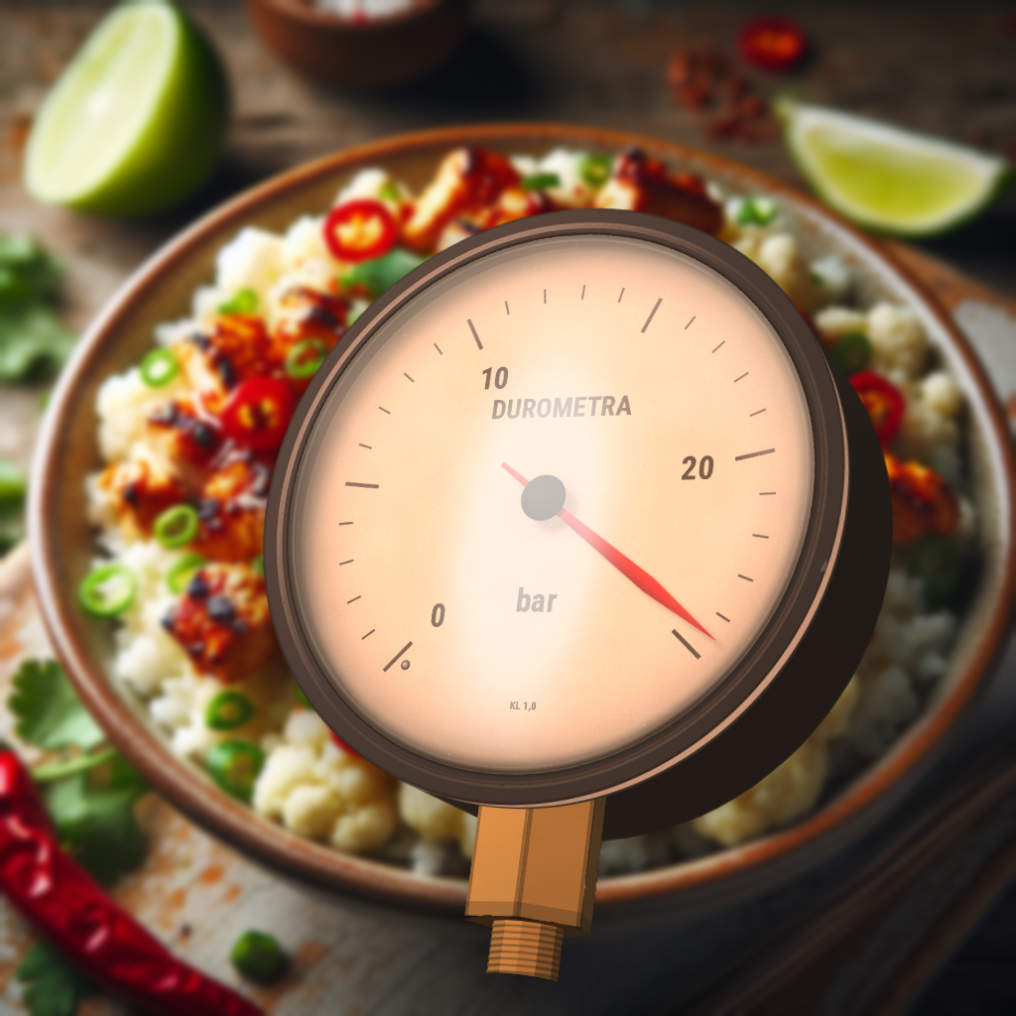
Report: 24.5 bar
